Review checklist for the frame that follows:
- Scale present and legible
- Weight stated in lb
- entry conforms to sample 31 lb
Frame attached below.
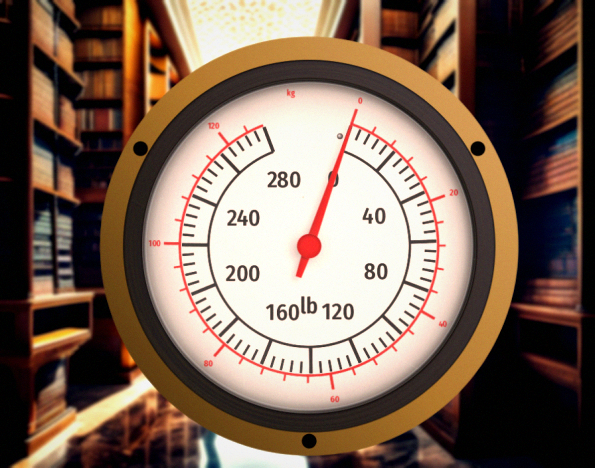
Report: 0 lb
